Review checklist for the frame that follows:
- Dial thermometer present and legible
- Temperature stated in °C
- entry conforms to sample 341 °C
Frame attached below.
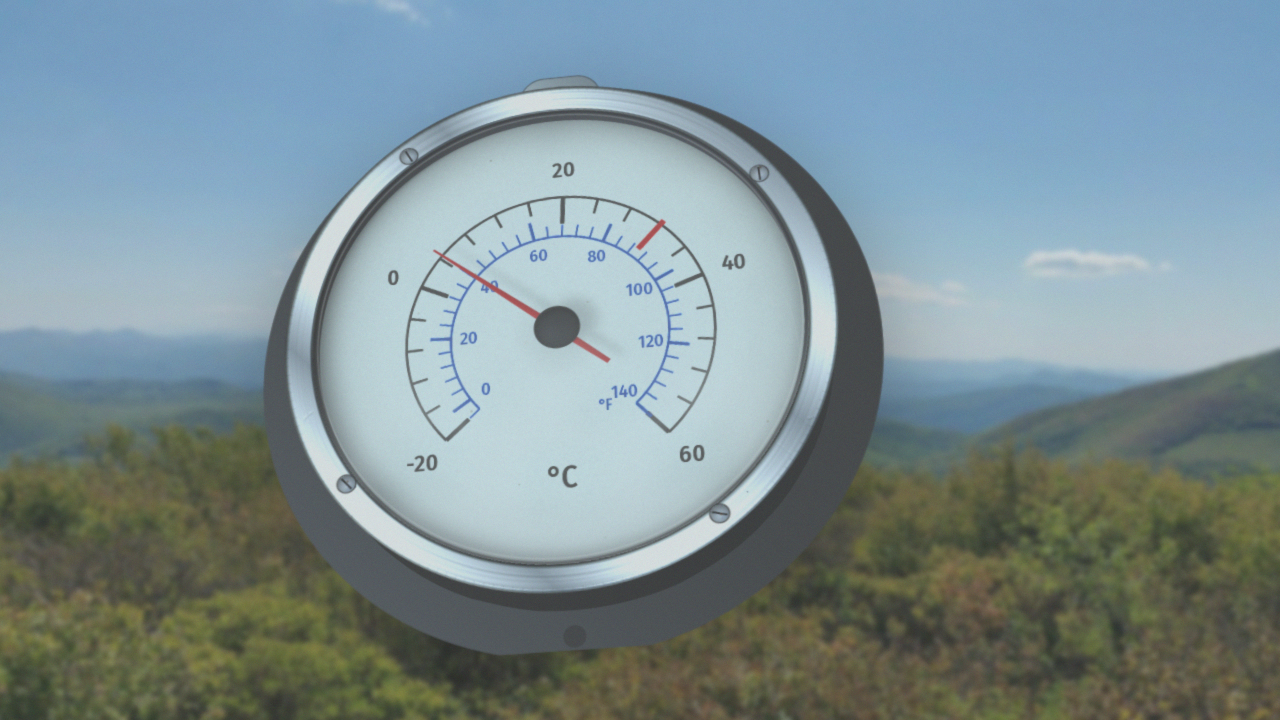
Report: 4 °C
